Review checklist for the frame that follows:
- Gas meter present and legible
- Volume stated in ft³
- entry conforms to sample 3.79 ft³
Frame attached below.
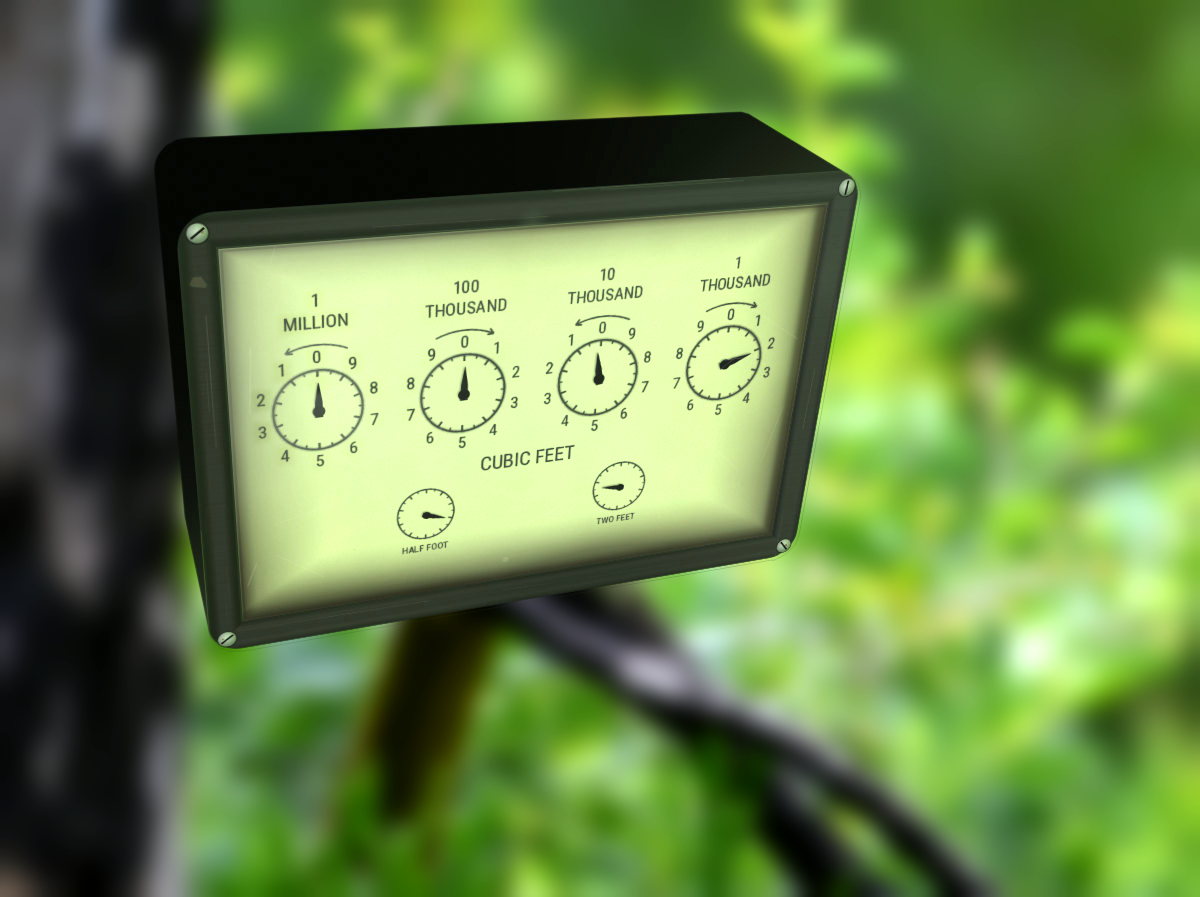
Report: 200 ft³
